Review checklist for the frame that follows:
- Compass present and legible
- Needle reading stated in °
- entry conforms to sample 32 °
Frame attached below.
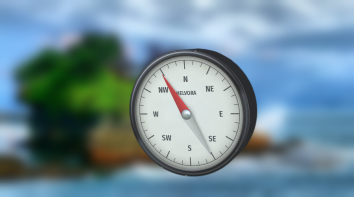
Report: 330 °
